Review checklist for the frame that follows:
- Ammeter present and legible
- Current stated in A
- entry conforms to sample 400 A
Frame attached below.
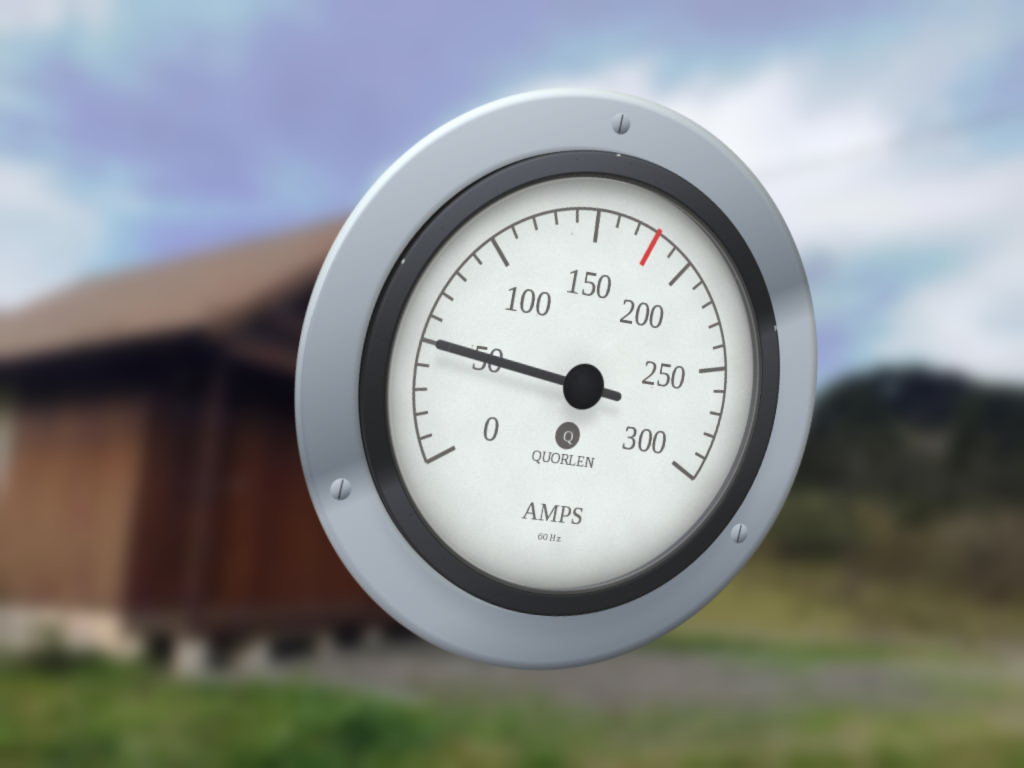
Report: 50 A
